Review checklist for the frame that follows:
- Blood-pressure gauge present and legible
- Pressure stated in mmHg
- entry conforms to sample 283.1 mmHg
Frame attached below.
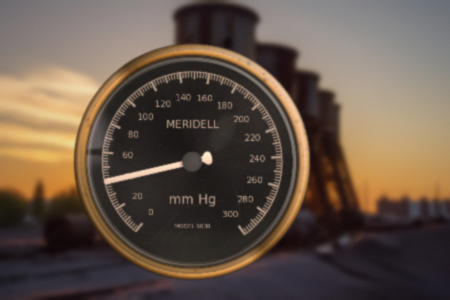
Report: 40 mmHg
